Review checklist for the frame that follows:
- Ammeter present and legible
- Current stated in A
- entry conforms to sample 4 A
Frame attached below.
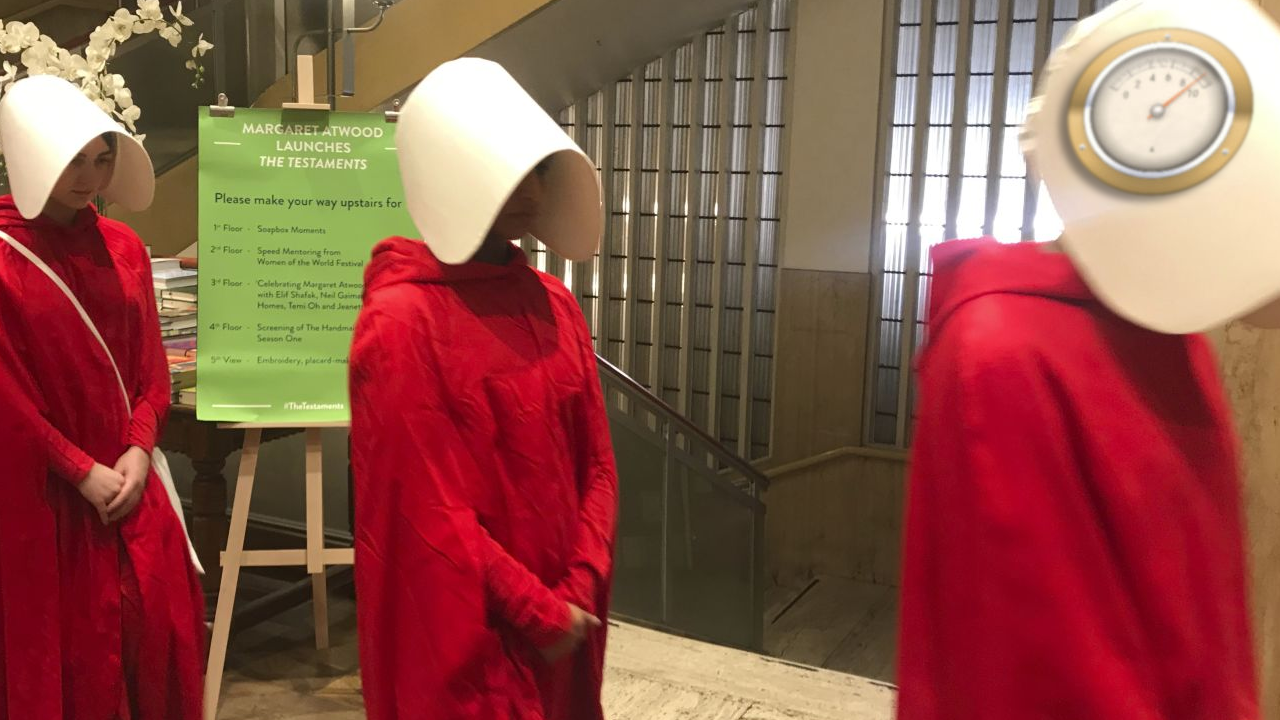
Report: 9 A
